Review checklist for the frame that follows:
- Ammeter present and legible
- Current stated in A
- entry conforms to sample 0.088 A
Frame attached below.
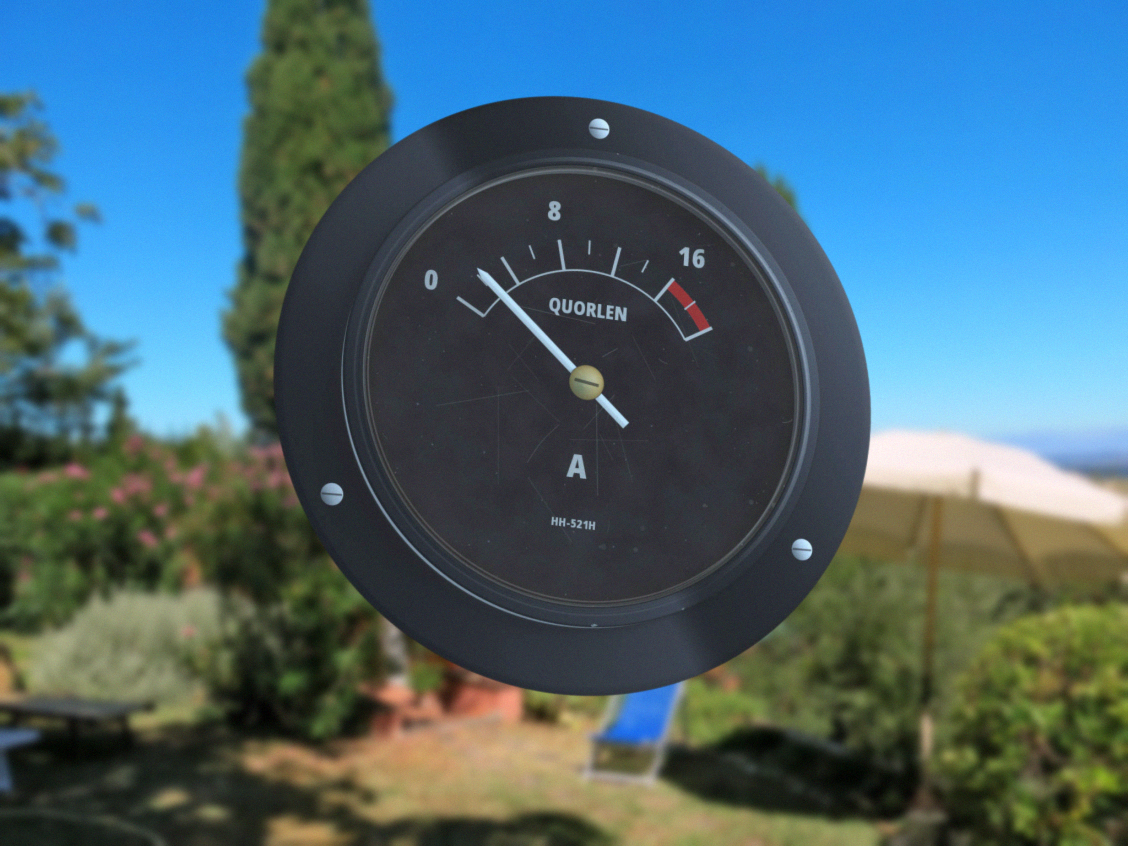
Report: 2 A
